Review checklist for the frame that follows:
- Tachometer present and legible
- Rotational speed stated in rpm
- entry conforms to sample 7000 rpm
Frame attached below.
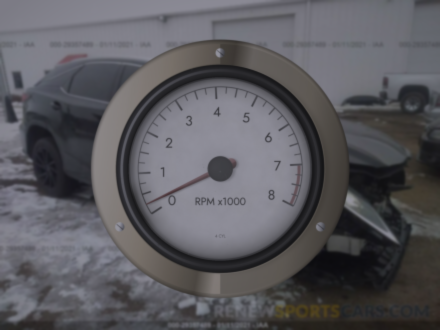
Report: 250 rpm
